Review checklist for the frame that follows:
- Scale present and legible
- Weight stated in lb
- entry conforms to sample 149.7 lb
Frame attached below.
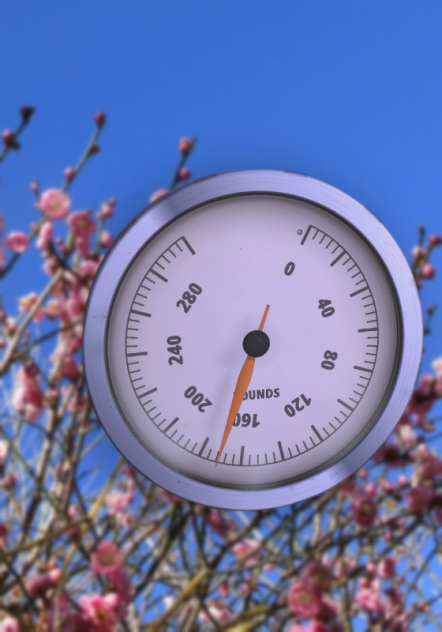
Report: 172 lb
